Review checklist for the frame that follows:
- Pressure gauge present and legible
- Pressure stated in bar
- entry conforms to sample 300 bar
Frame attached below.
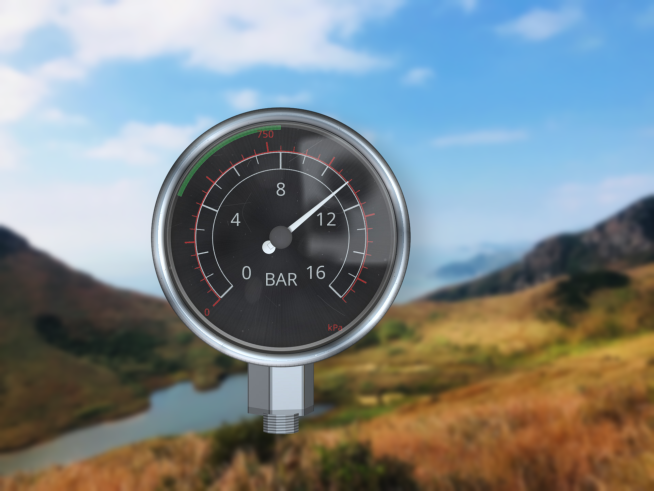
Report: 11 bar
